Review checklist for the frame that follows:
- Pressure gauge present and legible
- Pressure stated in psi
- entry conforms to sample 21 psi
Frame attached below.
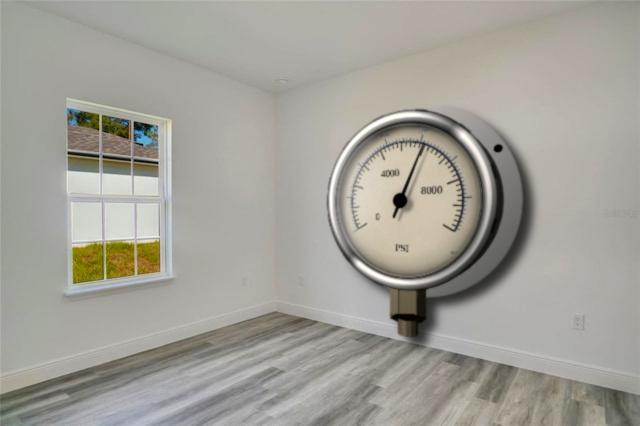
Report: 6000 psi
